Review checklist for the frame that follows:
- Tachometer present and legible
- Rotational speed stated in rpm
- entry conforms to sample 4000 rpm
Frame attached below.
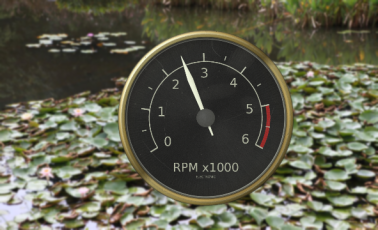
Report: 2500 rpm
